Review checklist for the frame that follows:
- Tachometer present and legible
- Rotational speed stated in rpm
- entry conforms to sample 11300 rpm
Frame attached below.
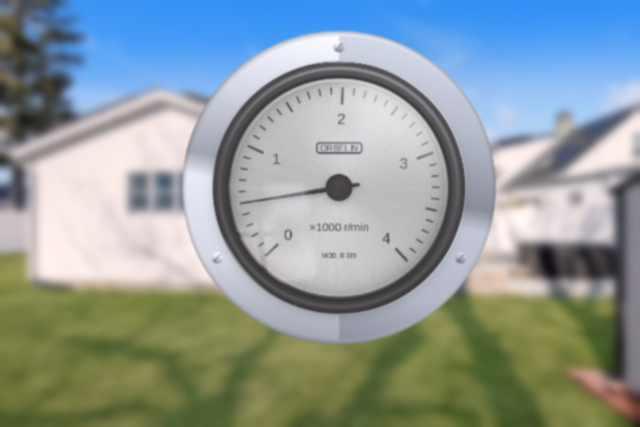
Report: 500 rpm
